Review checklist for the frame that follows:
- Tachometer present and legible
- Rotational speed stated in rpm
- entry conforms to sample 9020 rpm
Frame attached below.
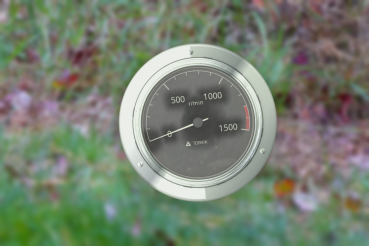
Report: 0 rpm
